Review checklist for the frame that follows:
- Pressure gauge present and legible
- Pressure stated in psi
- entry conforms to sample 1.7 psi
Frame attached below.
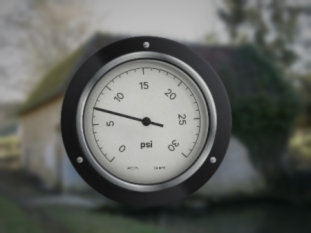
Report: 7 psi
